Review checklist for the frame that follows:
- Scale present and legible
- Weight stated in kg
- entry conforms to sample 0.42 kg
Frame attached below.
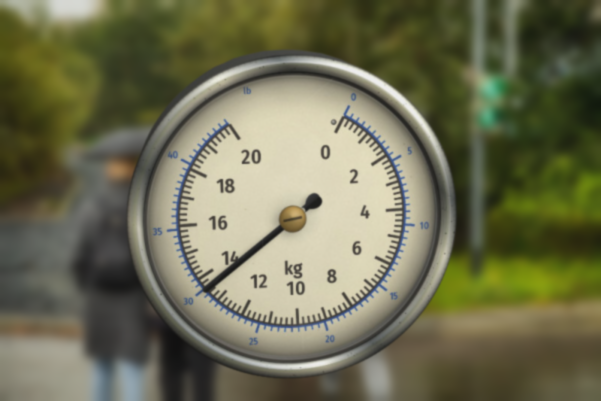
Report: 13.6 kg
